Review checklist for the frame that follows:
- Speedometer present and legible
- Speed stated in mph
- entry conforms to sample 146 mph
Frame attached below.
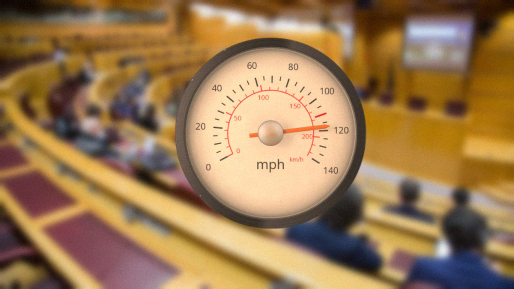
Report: 117.5 mph
